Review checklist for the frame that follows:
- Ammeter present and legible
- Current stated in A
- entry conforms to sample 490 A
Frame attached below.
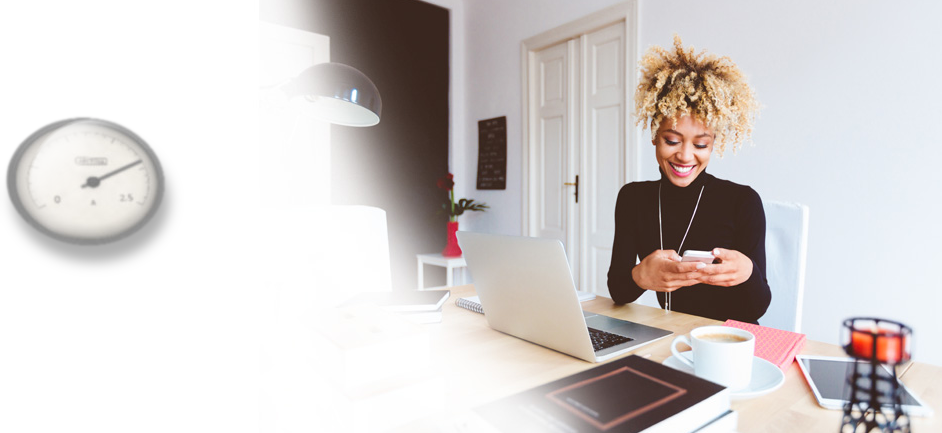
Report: 1.9 A
